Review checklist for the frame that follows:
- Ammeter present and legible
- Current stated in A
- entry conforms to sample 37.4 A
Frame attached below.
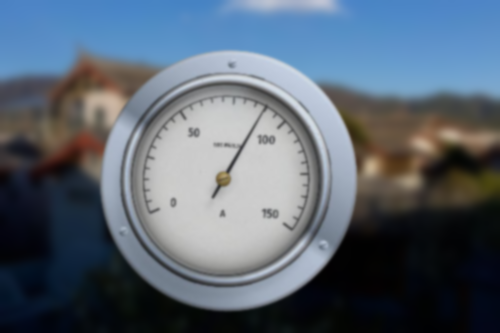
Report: 90 A
